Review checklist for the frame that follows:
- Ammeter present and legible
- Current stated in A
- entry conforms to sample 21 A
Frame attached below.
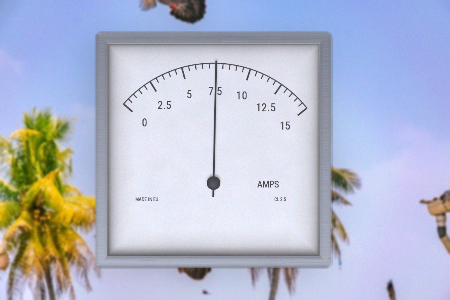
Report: 7.5 A
